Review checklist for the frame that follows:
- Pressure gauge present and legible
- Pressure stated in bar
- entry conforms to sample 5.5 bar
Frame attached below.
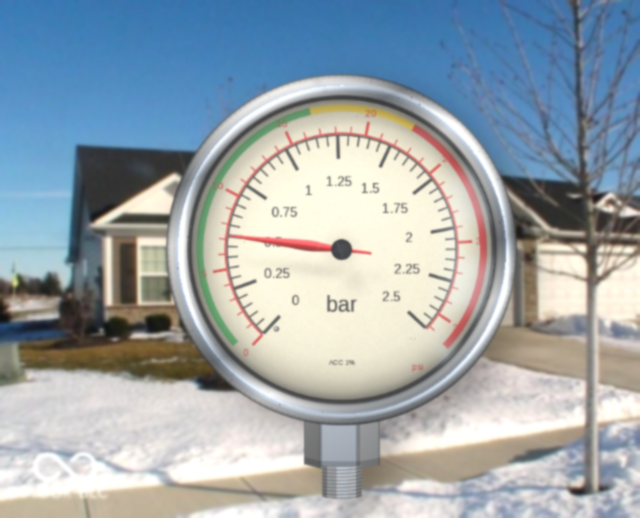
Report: 0.5 bar
